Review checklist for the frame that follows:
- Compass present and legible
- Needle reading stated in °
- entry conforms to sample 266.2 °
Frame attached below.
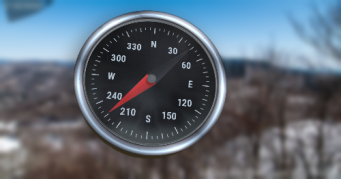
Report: 225 °
